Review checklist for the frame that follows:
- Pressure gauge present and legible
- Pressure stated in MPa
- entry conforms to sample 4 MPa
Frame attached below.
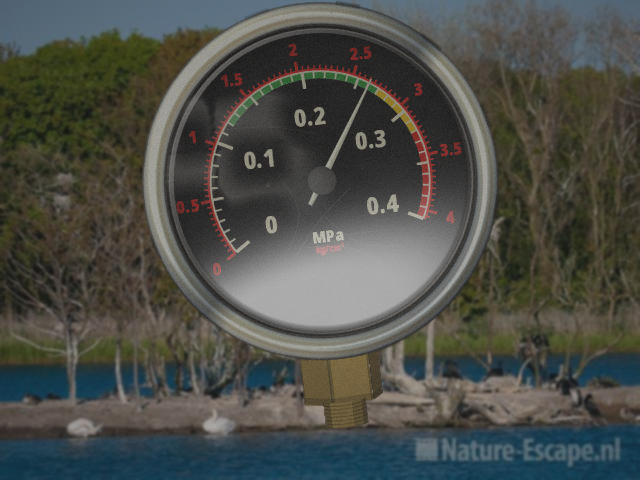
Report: 0.26 MPa
